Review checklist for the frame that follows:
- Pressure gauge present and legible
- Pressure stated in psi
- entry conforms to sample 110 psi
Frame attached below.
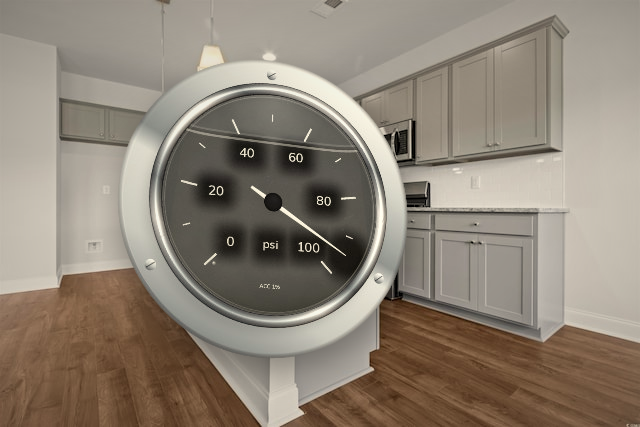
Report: 95 psi
